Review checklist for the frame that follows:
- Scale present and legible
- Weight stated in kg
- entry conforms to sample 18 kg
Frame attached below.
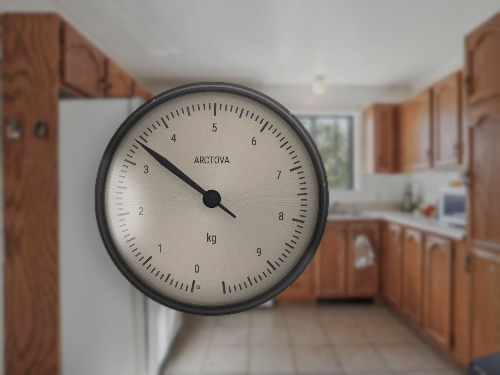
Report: 3.4 kg
